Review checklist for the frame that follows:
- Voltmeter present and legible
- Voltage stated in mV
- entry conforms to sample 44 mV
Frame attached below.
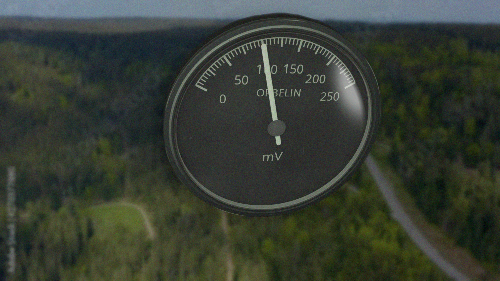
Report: 100 mV
